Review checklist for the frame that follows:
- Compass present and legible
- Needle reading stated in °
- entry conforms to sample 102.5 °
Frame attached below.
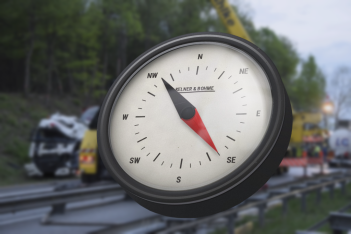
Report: 140 °
